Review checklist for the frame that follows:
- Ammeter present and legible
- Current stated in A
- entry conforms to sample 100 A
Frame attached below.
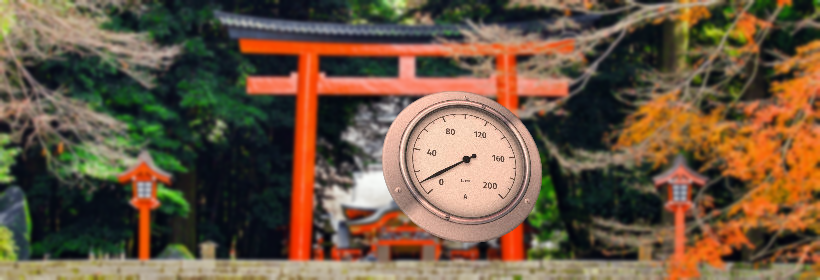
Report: 10 A
